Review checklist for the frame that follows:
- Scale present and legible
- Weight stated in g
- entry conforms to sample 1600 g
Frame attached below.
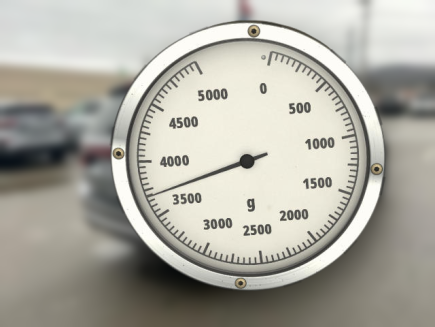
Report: 3700 g
